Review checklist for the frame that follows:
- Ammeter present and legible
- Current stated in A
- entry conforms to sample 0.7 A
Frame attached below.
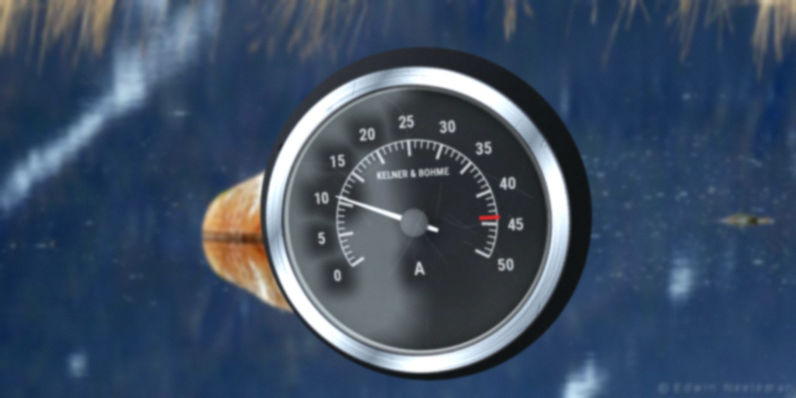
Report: 11 A
